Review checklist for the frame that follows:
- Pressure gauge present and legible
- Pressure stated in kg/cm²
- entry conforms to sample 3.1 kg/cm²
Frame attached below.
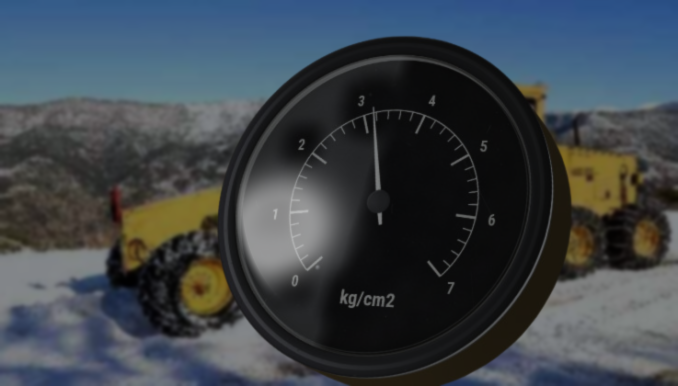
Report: 3.2 kg/cm²
